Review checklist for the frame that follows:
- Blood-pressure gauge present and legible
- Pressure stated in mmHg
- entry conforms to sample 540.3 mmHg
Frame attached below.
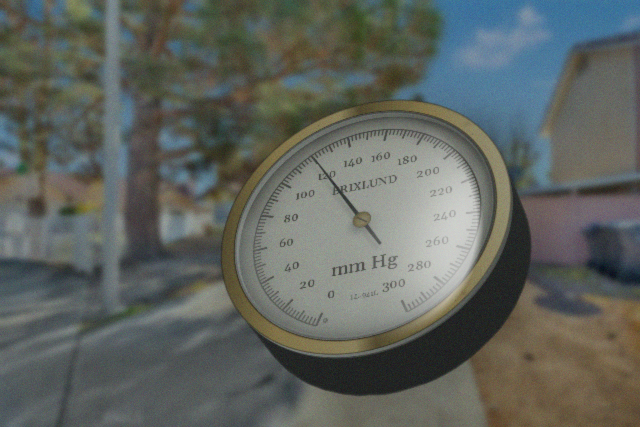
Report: 120 mmHg
